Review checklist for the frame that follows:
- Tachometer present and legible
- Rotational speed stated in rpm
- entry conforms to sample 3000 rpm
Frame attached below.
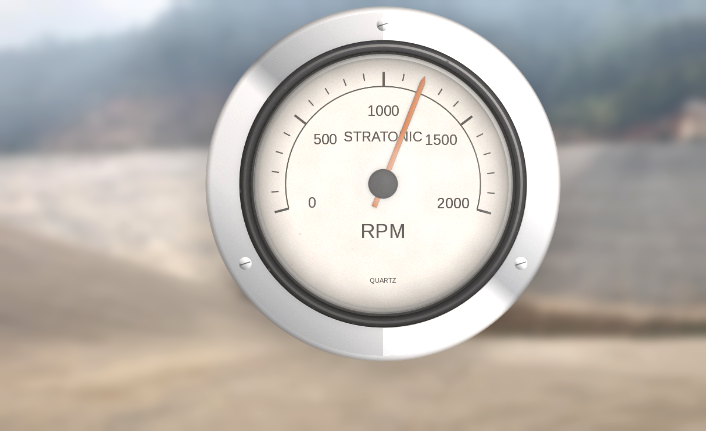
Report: 1200 rpm
